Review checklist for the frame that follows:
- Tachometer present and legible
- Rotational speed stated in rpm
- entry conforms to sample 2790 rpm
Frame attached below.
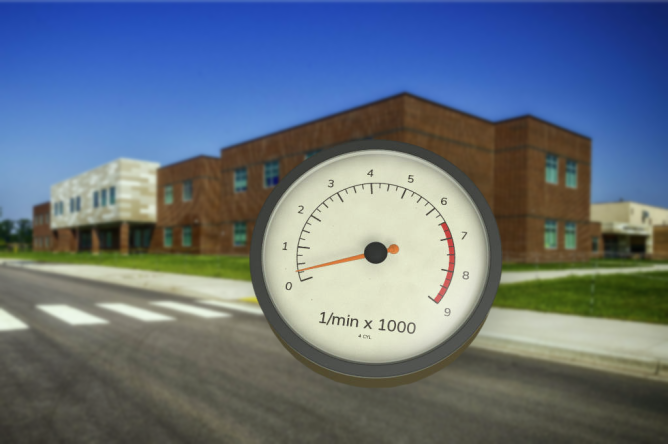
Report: 250 rpm
